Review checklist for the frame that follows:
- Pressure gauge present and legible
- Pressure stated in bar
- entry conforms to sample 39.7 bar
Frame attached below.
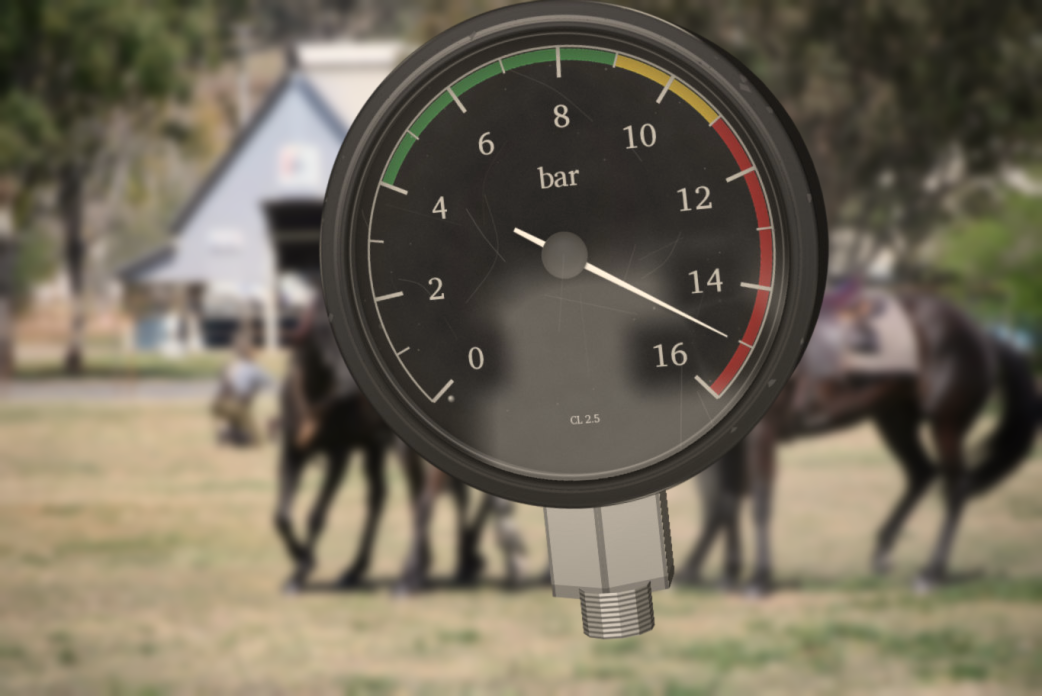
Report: 15 bar
